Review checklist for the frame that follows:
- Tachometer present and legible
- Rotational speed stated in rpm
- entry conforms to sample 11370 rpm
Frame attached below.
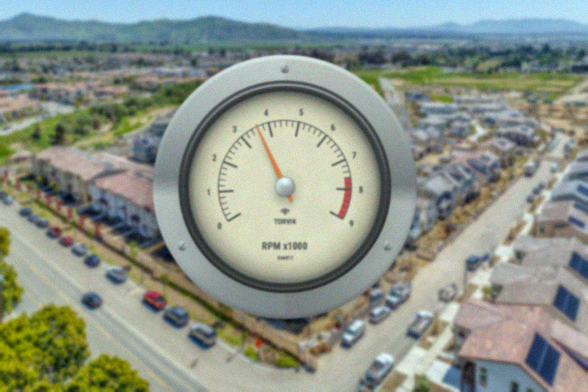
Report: 3600 rpm
